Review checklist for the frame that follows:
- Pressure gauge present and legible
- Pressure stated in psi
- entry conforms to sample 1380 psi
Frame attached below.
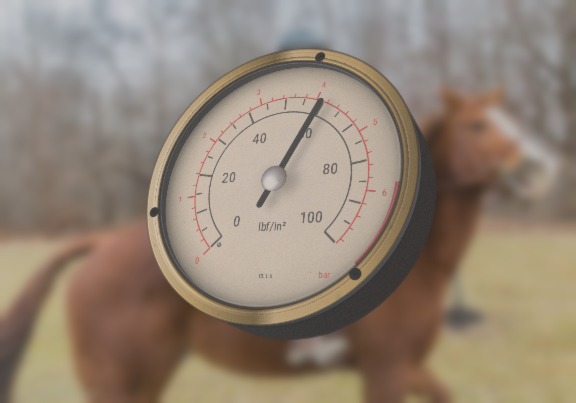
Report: 60 psi
